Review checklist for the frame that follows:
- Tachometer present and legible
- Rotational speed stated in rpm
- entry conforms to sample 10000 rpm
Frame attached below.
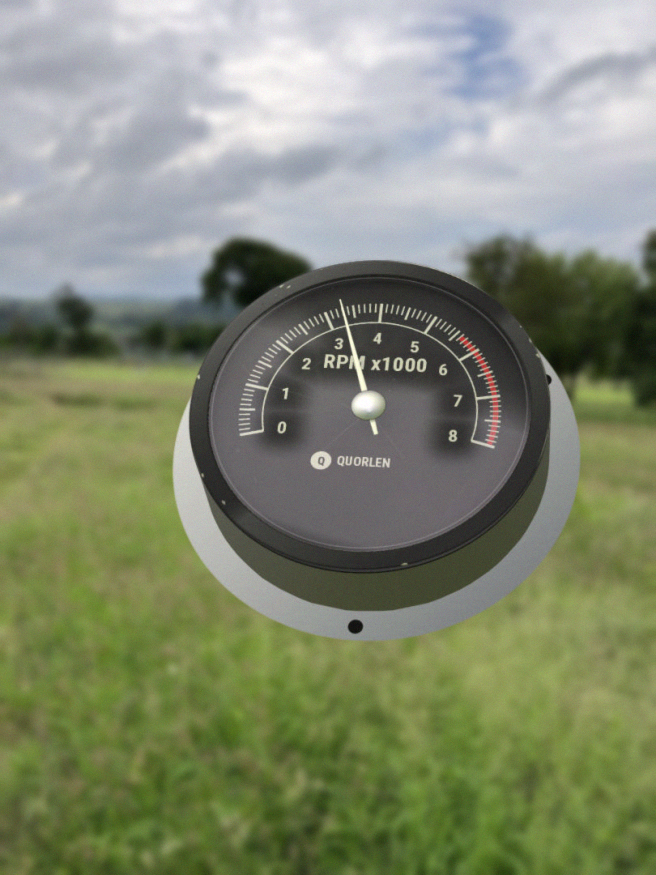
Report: 3300 rpm
